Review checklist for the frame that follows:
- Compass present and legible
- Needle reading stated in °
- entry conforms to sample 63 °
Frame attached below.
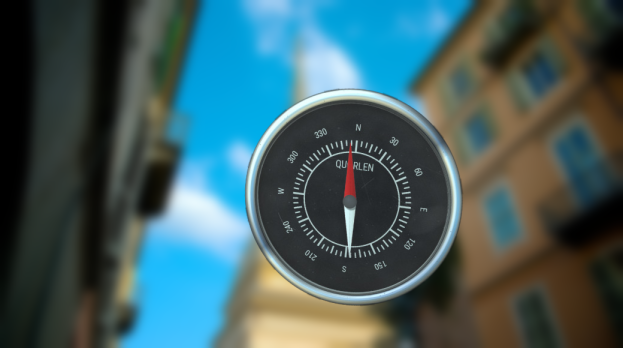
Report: 355 °
